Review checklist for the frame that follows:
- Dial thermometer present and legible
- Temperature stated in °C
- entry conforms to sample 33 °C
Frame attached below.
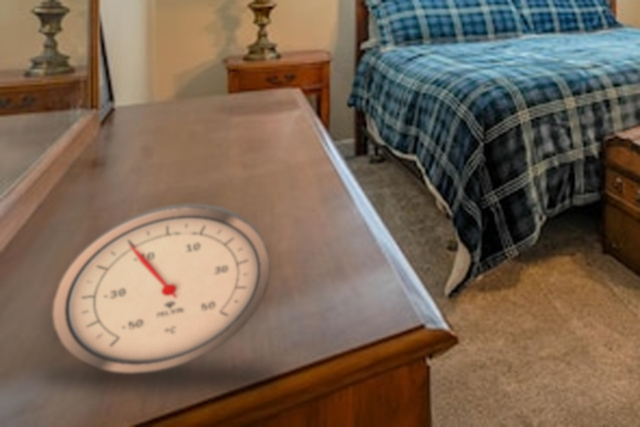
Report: -10 °C
